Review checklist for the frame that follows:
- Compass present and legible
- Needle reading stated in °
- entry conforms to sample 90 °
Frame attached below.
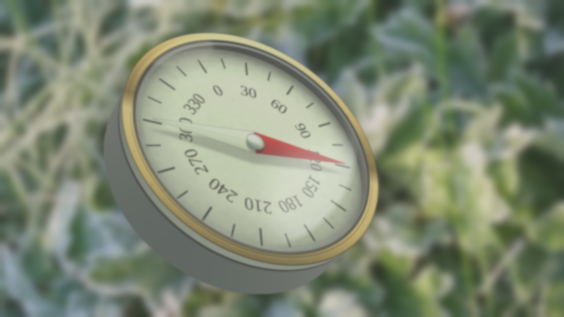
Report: 120 °
